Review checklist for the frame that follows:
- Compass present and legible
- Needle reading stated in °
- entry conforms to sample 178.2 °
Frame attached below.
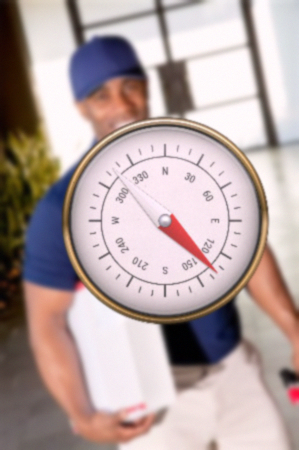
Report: 135 °
